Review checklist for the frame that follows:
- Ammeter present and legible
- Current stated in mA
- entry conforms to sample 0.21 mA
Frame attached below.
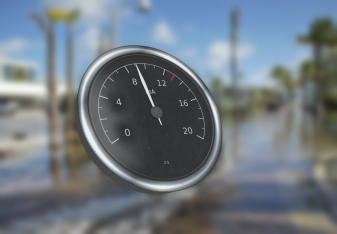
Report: 9 mA
